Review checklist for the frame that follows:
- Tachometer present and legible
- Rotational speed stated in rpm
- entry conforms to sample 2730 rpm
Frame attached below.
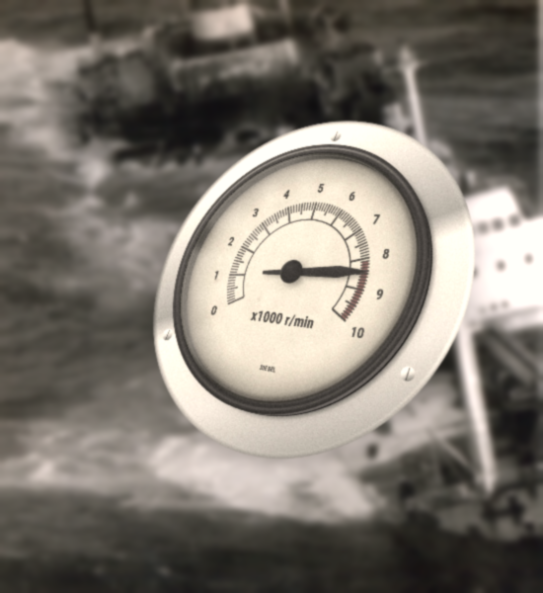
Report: 8500 rpm
